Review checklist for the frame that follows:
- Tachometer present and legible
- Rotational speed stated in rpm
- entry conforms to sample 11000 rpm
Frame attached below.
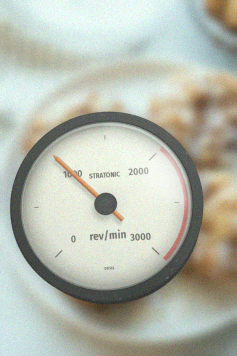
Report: 1000 rpm
